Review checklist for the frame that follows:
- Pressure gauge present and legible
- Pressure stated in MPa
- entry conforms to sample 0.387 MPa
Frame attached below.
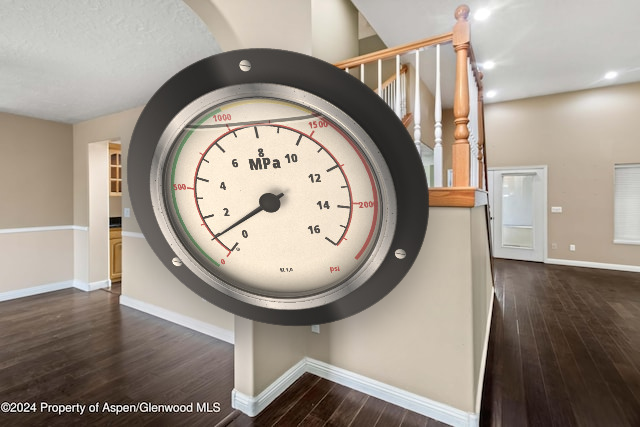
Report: 1 MPa
